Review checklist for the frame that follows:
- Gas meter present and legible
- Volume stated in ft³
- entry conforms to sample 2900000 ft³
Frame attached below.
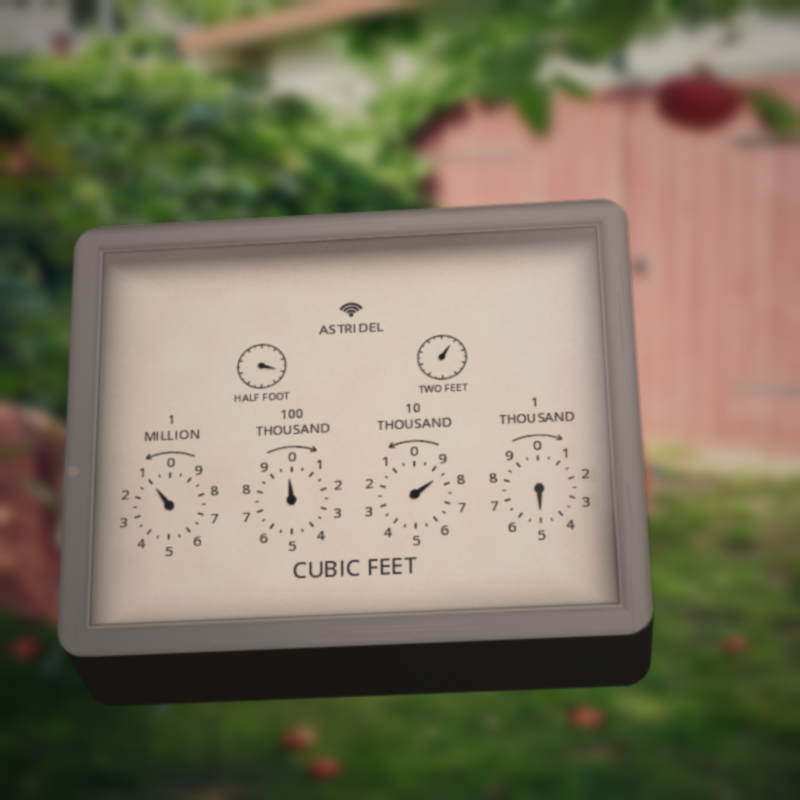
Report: 98500 ft³
